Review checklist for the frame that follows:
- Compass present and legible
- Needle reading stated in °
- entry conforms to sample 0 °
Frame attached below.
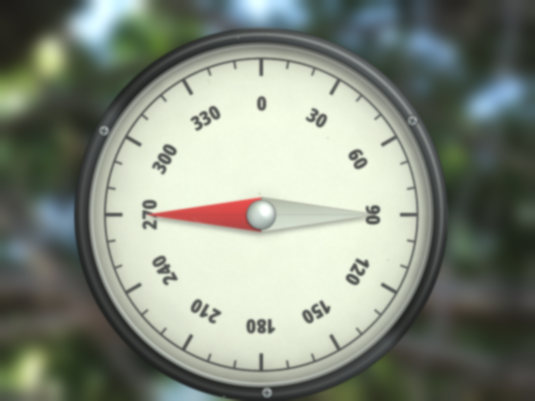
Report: 270 °
